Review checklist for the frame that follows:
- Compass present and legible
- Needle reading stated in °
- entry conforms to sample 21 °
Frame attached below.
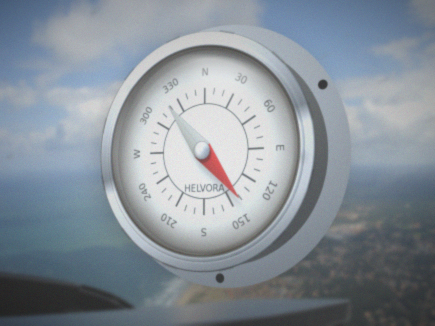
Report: 140 °
